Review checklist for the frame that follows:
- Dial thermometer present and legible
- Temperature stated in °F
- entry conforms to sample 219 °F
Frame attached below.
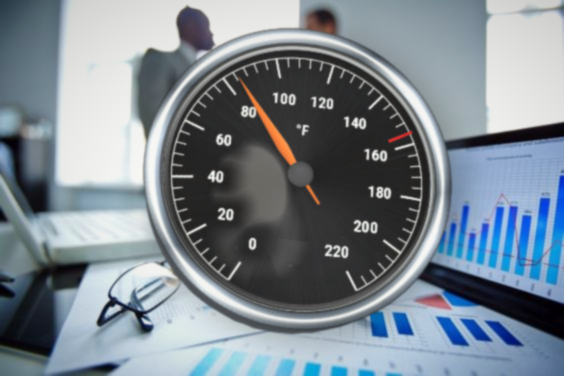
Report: 84 °F
